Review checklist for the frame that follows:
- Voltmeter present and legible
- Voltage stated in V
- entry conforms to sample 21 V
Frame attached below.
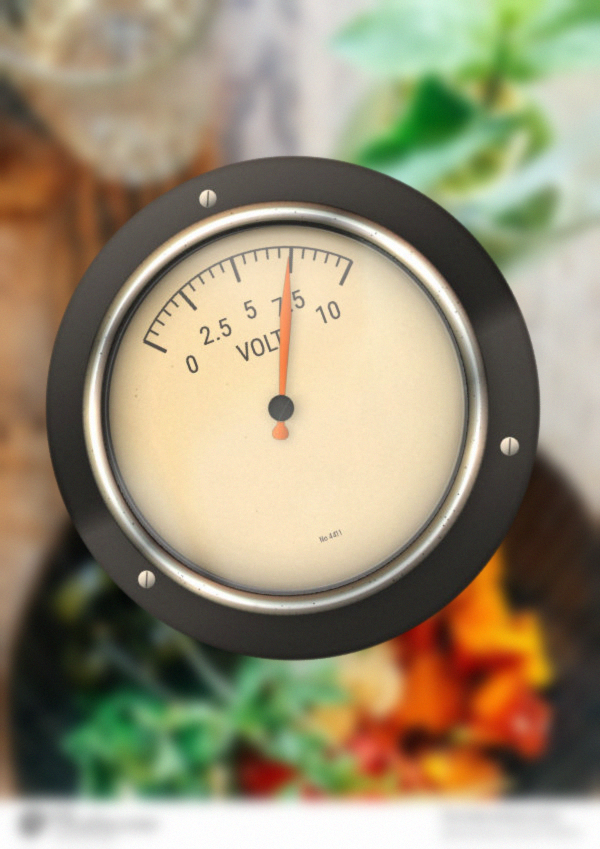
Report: 7.5 V
